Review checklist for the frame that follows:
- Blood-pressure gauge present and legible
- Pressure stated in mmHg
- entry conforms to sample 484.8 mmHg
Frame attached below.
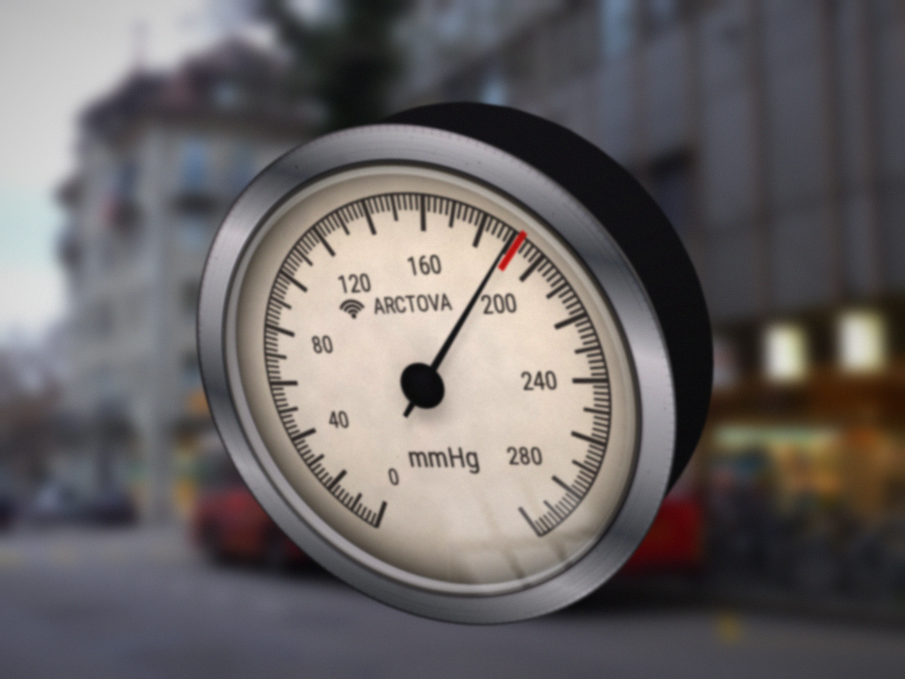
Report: 190 mmHg
